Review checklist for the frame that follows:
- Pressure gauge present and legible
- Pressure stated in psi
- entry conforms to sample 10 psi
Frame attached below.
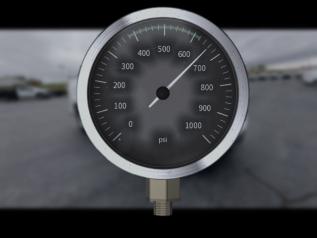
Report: 660 psi
